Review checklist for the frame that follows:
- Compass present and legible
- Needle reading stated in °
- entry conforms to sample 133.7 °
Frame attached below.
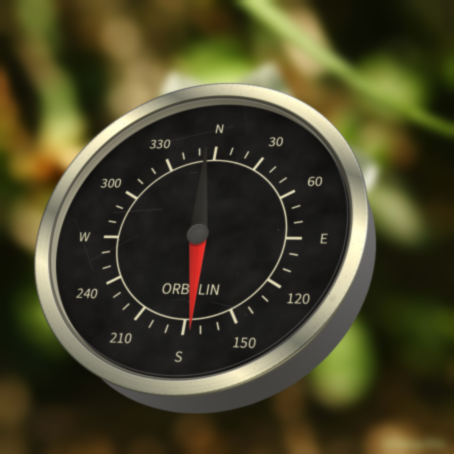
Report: 175 °
